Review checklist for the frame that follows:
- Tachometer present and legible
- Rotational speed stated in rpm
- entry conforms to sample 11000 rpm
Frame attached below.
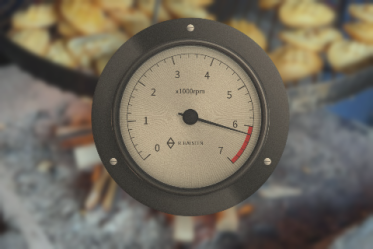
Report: 6200 rpm
